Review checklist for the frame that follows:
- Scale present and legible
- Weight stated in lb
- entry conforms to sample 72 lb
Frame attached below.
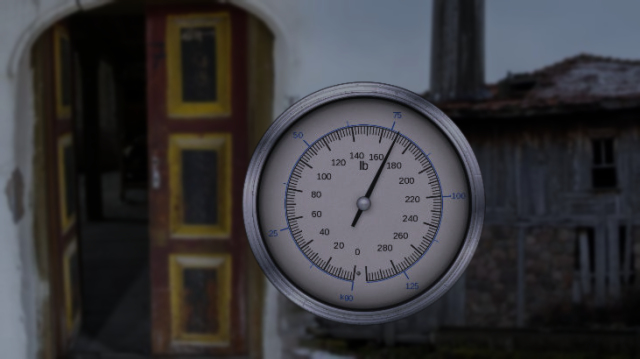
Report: 170 lb
